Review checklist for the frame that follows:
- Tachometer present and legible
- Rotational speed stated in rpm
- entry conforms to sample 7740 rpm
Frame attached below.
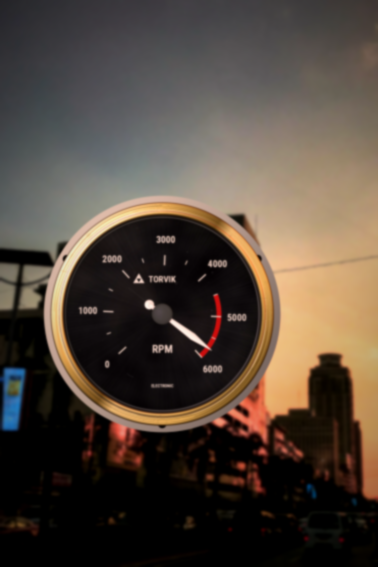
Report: 5750 rpm
